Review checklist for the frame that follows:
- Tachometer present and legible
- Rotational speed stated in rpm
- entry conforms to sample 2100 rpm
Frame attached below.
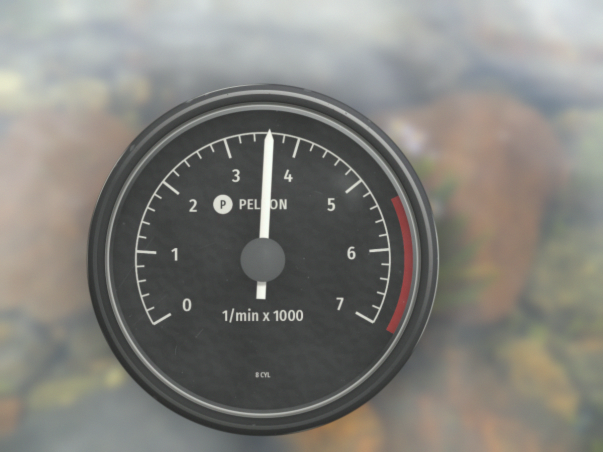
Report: 3600 rpm
